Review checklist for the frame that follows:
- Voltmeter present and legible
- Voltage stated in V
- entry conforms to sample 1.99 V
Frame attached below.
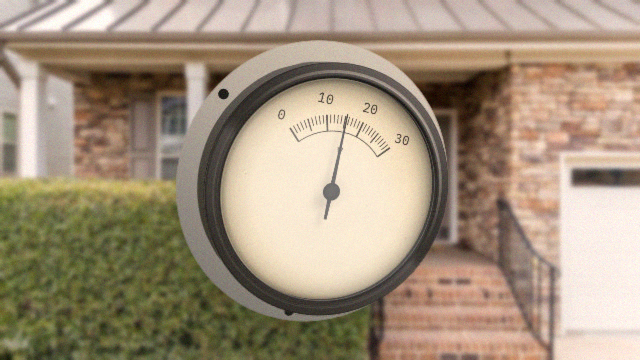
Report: 15 V
